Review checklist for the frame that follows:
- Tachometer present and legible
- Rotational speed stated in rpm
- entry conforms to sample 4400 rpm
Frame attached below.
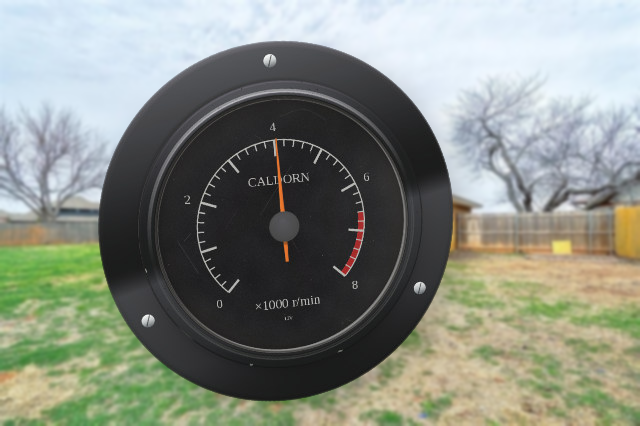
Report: 4000 rpm
